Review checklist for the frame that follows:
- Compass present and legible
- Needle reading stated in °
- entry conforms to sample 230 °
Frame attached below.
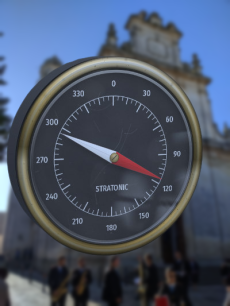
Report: 115 °
